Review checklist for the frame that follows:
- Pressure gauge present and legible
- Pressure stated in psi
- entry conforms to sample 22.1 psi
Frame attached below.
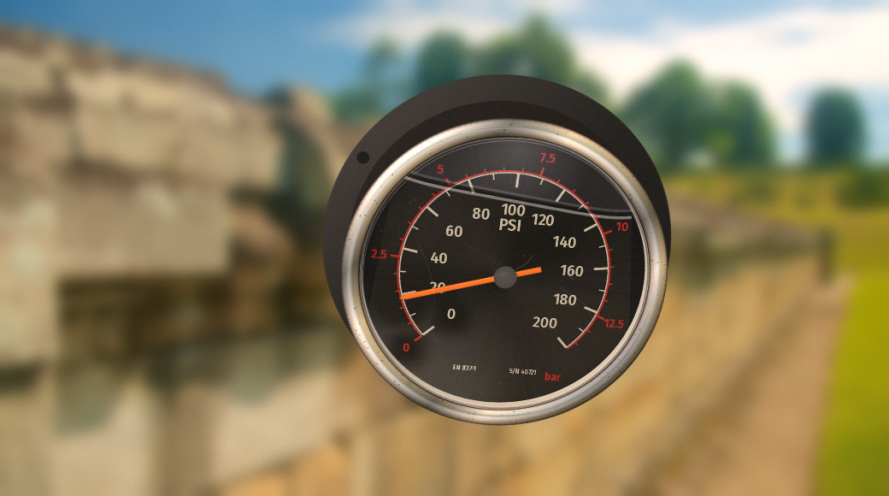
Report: 20 psi
